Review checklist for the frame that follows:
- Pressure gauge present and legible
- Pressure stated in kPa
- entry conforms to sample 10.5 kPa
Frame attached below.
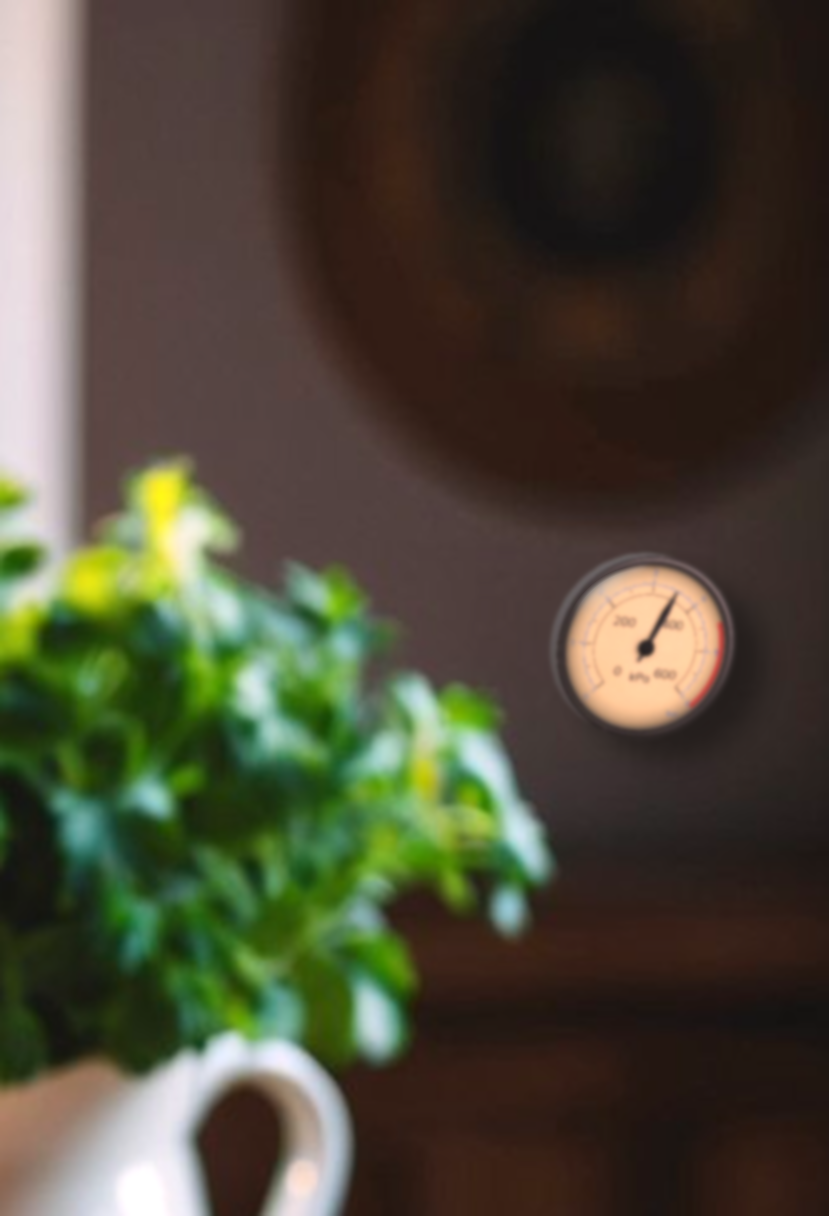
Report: 350 kPa
